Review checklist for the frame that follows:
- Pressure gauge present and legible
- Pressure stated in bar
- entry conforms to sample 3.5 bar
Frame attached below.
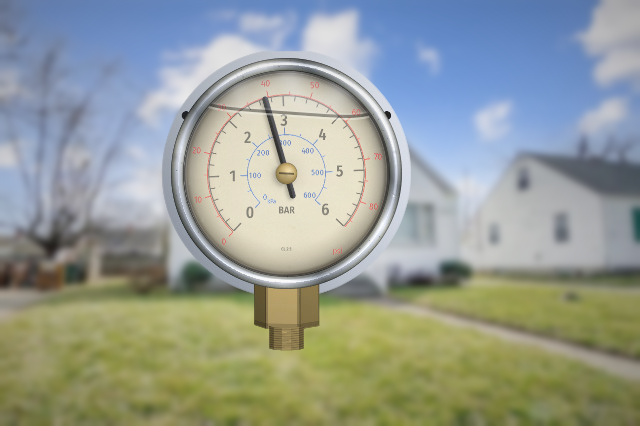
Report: 2.7 bar
